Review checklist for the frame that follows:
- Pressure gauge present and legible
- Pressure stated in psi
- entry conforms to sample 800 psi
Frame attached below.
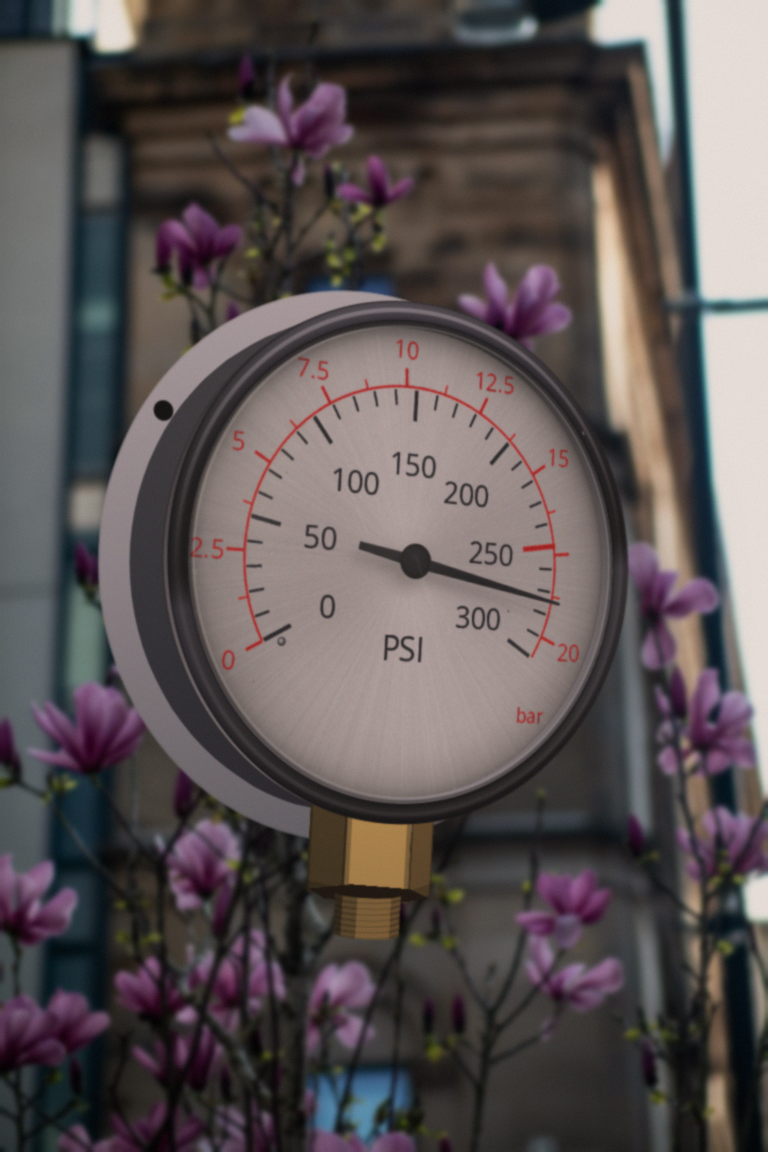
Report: 275 psi
